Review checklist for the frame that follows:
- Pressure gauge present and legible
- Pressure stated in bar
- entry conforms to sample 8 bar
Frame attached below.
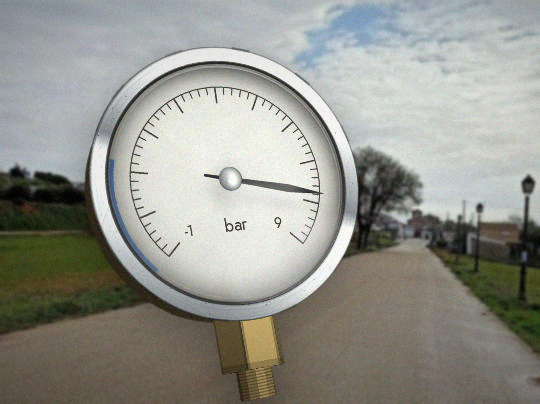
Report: 7.8 bar
